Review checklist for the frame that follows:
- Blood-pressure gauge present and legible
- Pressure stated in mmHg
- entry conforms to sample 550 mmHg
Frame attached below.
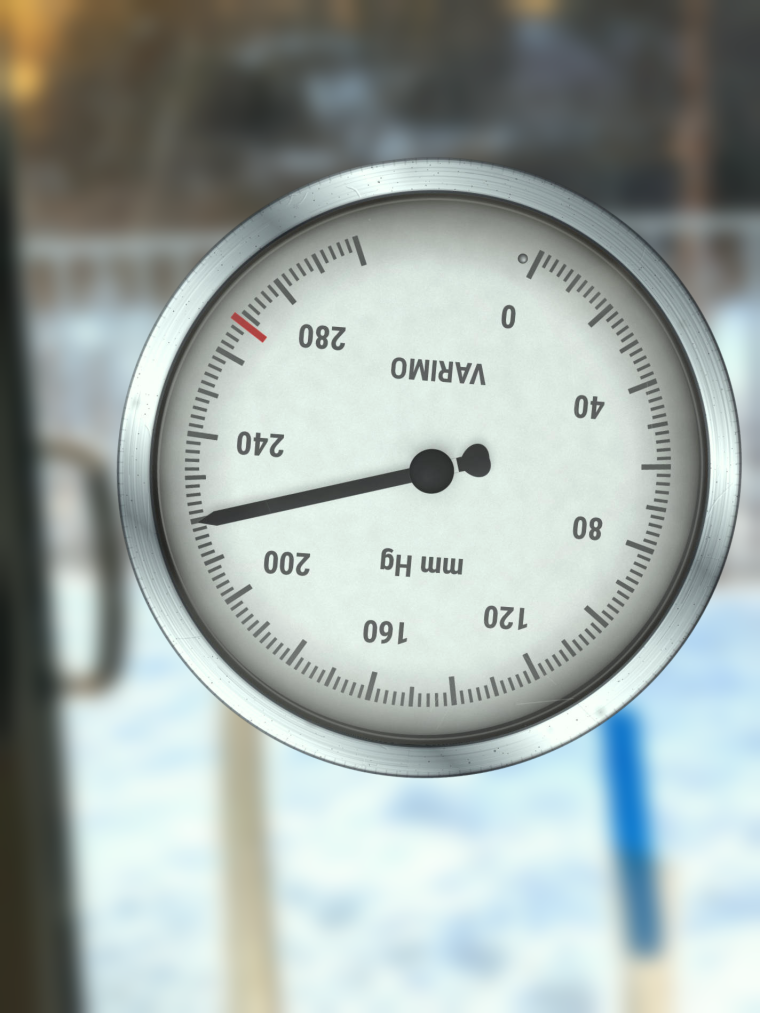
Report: 220 mmHg
